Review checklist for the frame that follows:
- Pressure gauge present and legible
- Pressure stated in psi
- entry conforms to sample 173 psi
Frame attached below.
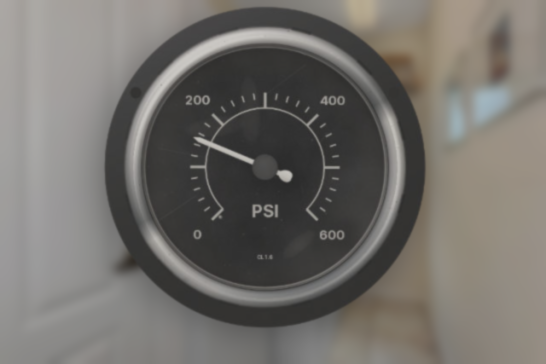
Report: 150 psi
